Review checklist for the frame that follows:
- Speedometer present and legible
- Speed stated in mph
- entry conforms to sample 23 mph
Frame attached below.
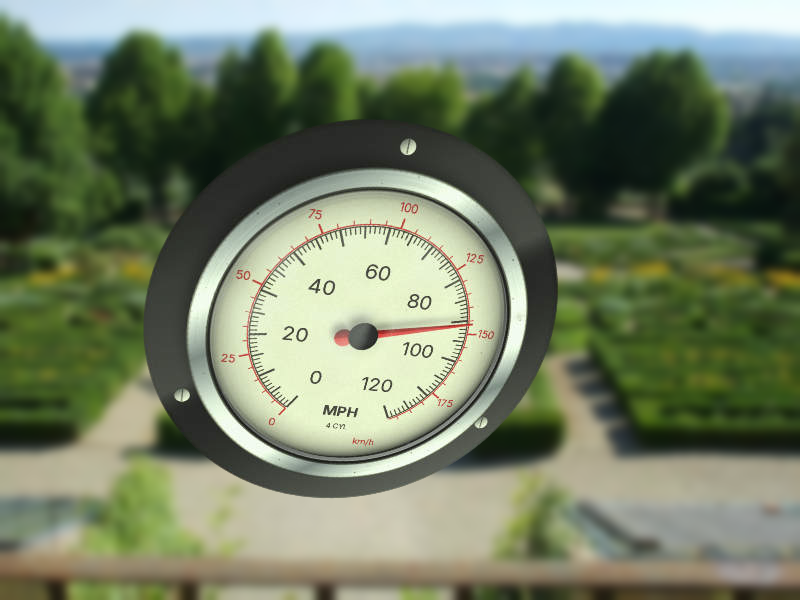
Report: 90 mph
